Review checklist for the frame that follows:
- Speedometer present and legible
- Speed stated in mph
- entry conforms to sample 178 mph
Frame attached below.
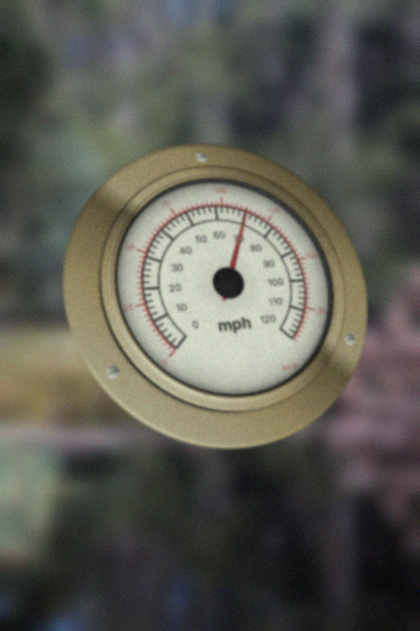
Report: 70 mph
